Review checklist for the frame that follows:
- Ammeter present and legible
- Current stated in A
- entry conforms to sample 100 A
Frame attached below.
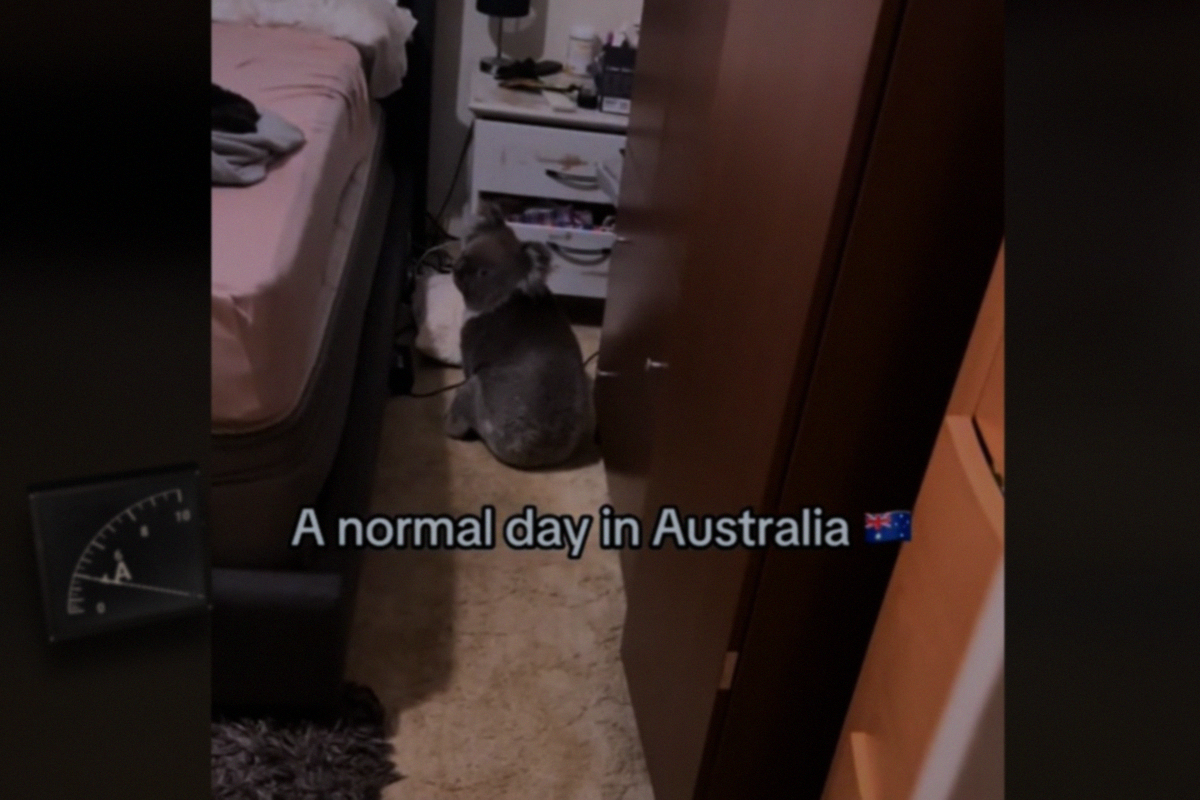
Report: 4 A
